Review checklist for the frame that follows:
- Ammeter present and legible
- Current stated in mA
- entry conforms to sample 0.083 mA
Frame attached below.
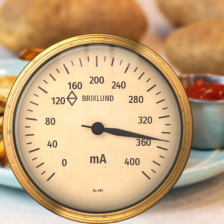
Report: 350 mA
